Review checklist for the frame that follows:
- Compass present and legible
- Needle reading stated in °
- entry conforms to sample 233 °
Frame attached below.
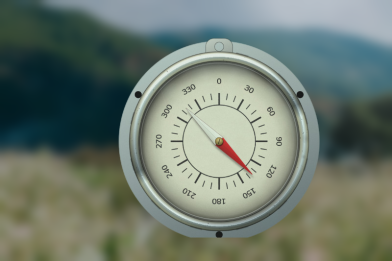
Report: 135 °
